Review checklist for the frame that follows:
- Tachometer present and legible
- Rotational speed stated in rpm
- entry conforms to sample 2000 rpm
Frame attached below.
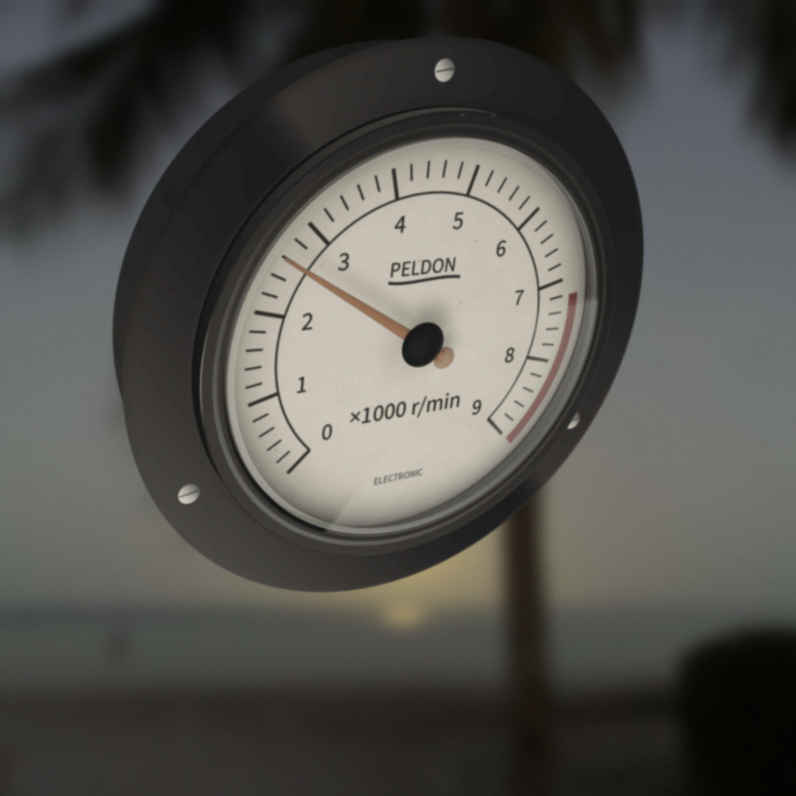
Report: 2600 rpm
